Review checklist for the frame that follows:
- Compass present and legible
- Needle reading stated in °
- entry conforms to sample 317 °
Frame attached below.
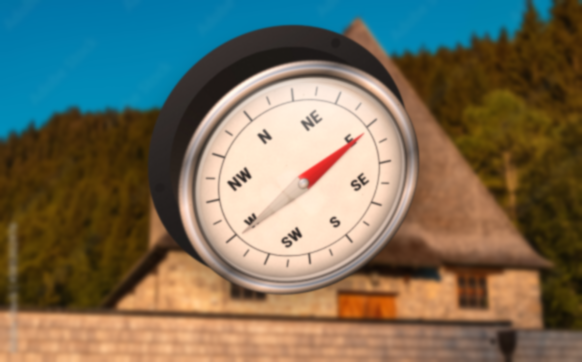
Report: 90 °
